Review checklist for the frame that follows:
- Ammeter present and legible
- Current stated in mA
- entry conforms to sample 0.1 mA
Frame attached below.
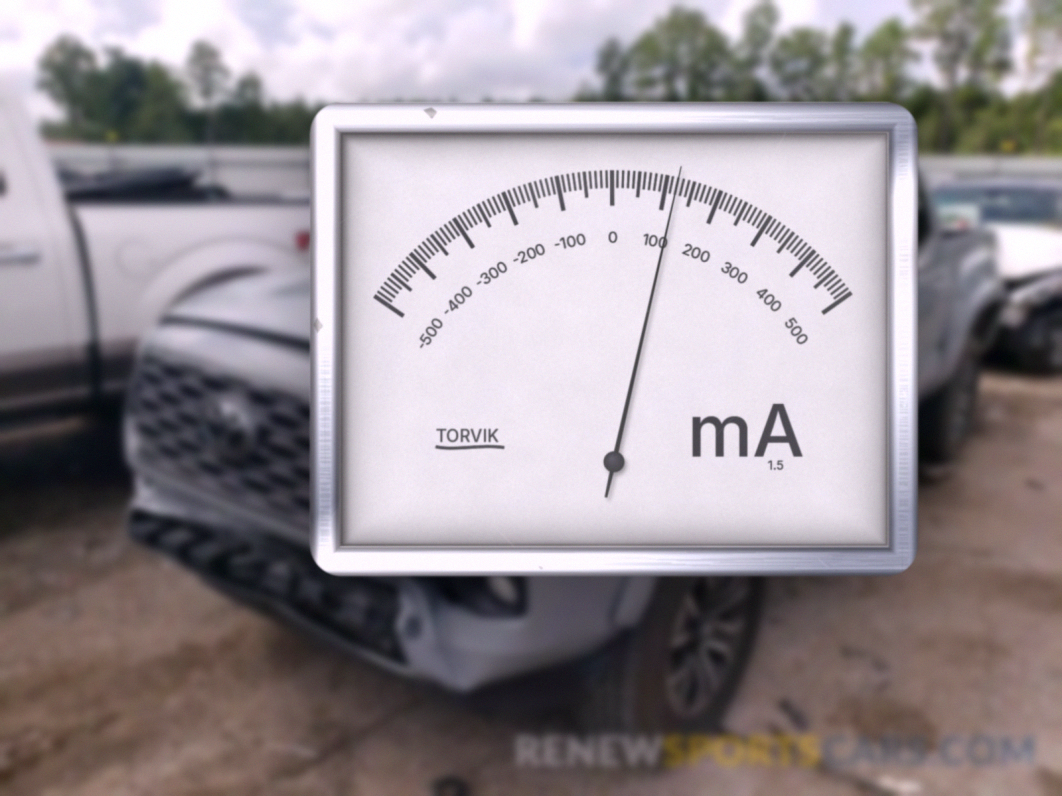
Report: 120 mA
